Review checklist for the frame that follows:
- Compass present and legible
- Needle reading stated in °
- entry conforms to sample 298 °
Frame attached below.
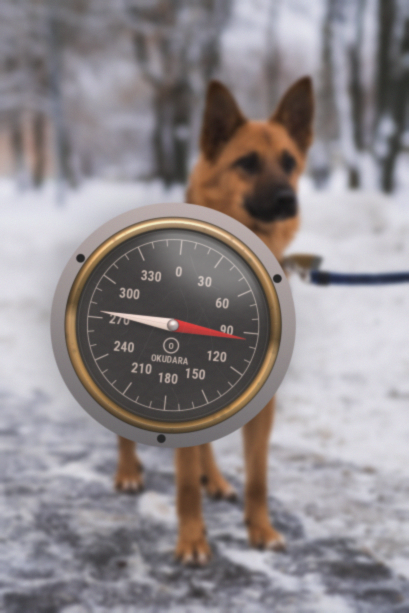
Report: 95 °
